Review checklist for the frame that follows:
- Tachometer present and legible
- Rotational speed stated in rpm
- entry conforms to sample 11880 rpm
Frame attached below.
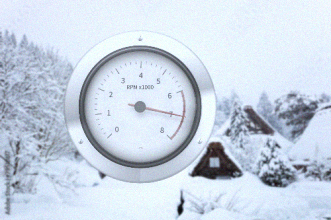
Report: 7000 rpm
